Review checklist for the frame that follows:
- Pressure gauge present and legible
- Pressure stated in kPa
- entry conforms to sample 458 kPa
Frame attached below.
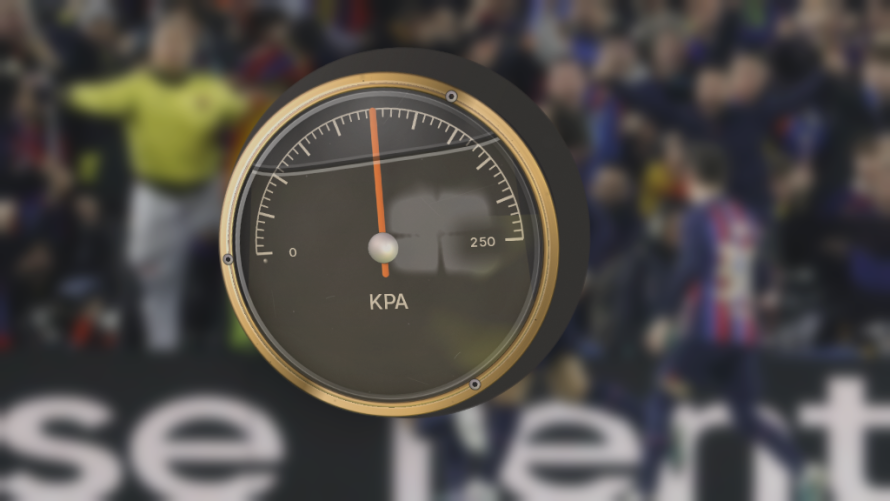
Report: 125 kPa
